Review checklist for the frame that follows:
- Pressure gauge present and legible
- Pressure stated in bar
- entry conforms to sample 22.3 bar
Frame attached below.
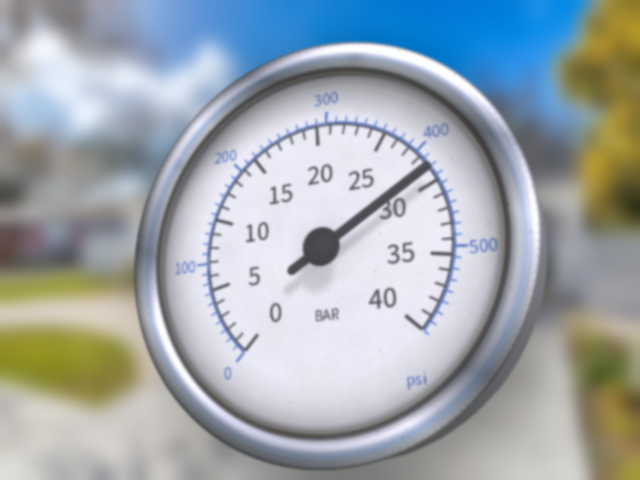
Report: 29 bar
